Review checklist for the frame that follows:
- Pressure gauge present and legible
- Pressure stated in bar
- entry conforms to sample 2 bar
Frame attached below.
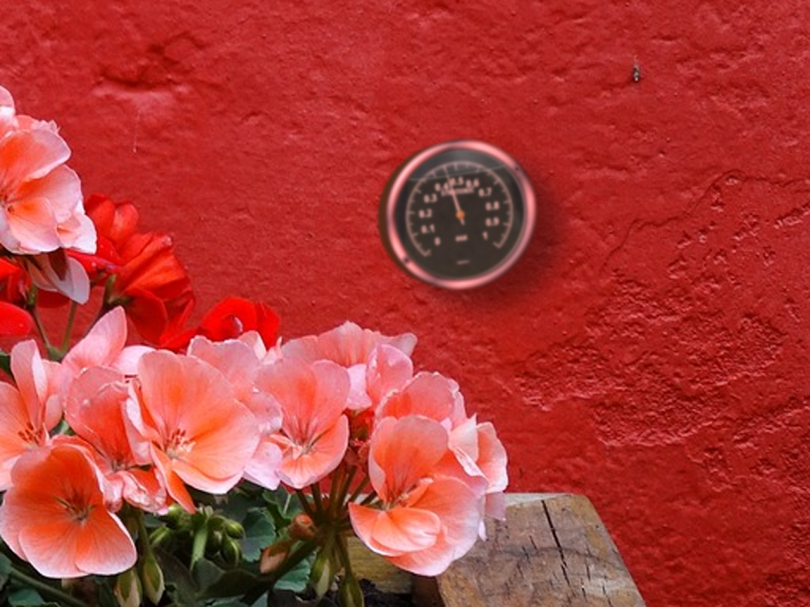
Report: 0.45 bar
